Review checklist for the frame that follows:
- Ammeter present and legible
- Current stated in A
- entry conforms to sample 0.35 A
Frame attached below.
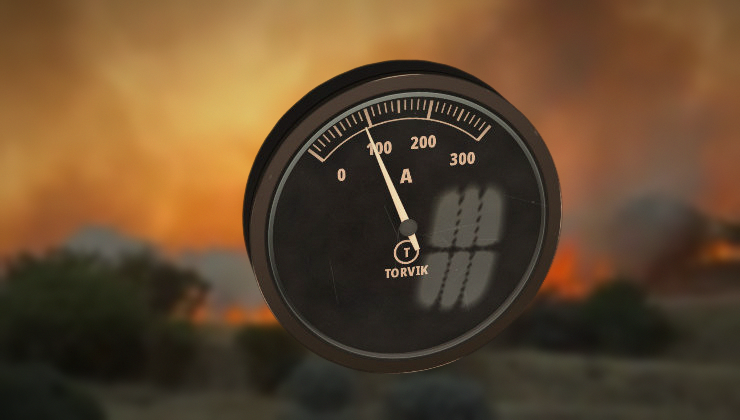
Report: 90 A
